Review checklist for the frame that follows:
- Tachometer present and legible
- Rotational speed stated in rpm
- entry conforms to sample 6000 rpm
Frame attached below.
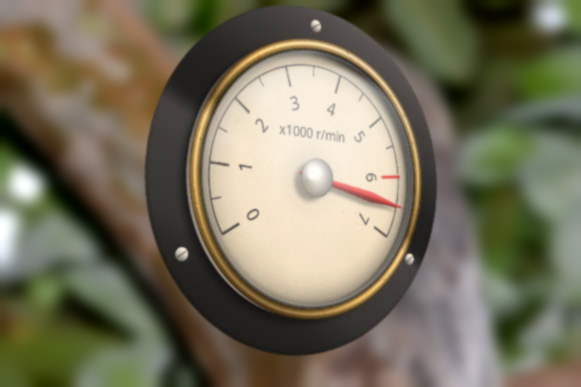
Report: 6500 rpm
